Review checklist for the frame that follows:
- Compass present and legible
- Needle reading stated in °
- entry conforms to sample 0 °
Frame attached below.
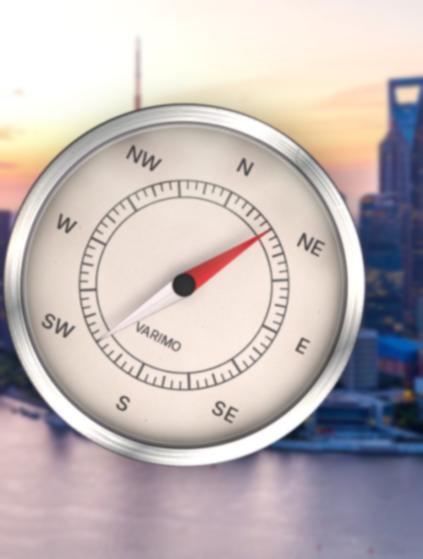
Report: 30 °
